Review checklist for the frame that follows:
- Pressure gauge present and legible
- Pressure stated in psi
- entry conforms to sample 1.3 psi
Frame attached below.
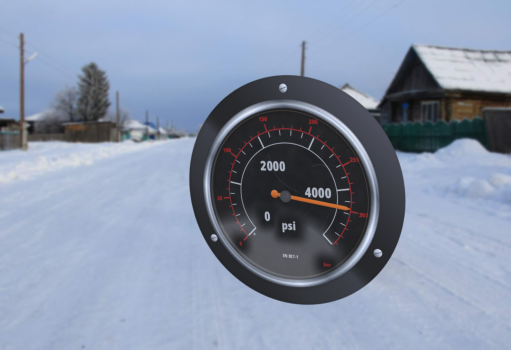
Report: 4300 psi
